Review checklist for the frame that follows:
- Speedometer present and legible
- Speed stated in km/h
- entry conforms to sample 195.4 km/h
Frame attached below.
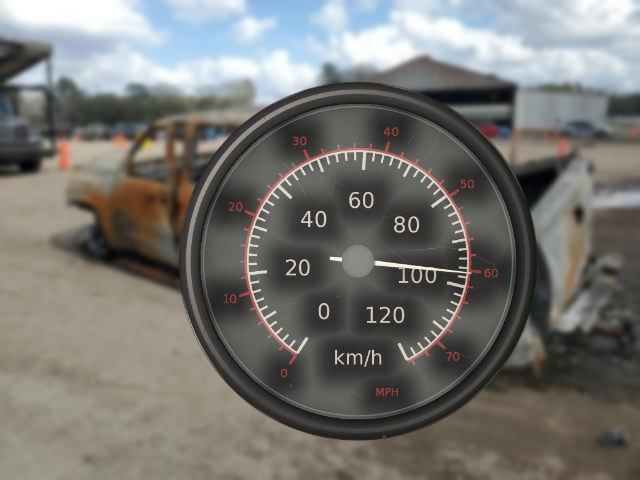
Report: 97 km/h
